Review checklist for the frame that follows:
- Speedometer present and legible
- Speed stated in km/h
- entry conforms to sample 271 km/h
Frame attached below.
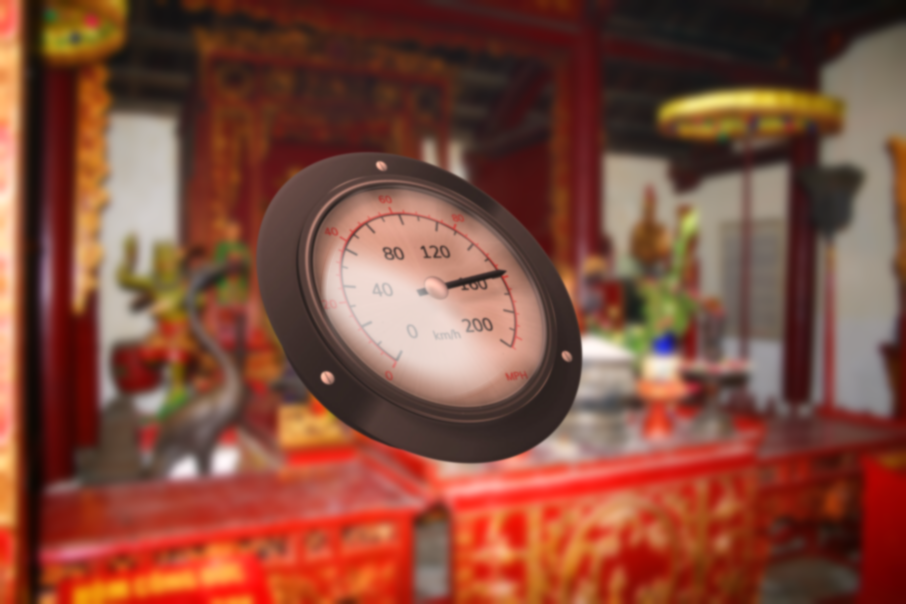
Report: 160 km/h
